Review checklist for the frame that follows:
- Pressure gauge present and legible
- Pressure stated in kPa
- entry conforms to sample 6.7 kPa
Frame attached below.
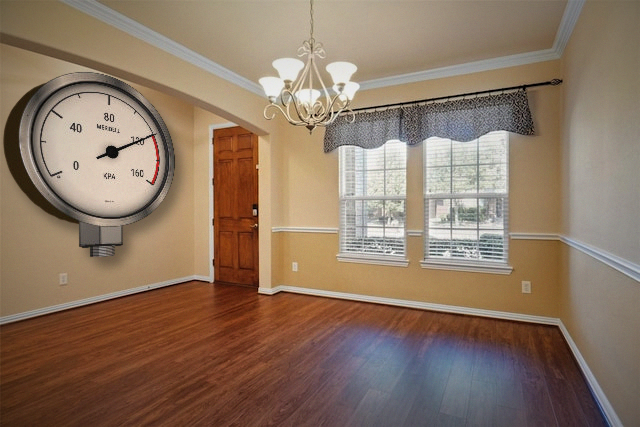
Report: 120 kPa
